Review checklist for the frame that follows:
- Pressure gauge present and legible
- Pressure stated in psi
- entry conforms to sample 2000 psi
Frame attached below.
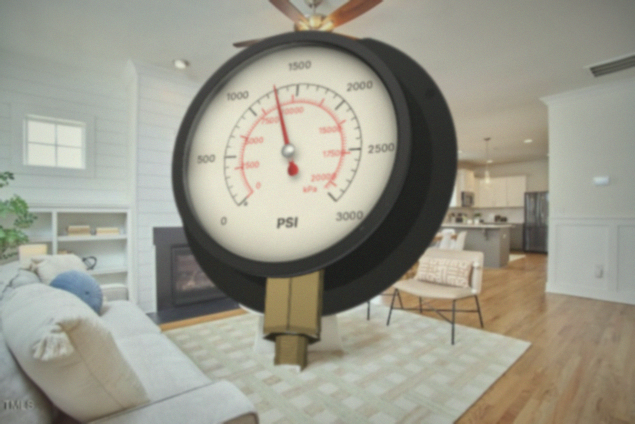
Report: 1300 psi
